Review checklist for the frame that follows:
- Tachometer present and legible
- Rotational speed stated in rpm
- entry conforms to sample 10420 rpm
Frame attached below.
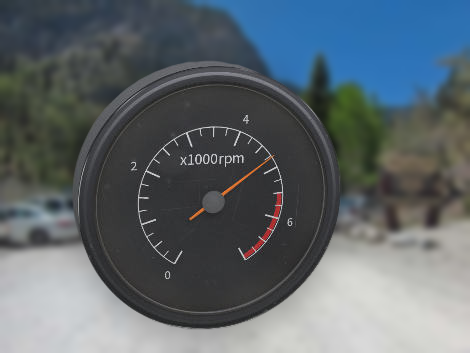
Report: 4750 rpm
